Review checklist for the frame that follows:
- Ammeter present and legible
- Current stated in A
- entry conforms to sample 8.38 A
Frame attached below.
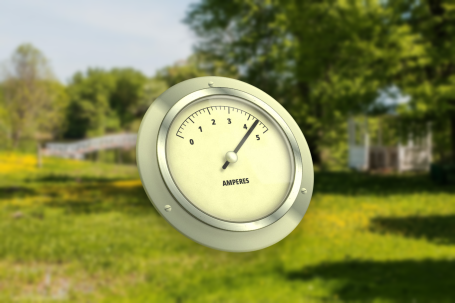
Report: 4.4 A
